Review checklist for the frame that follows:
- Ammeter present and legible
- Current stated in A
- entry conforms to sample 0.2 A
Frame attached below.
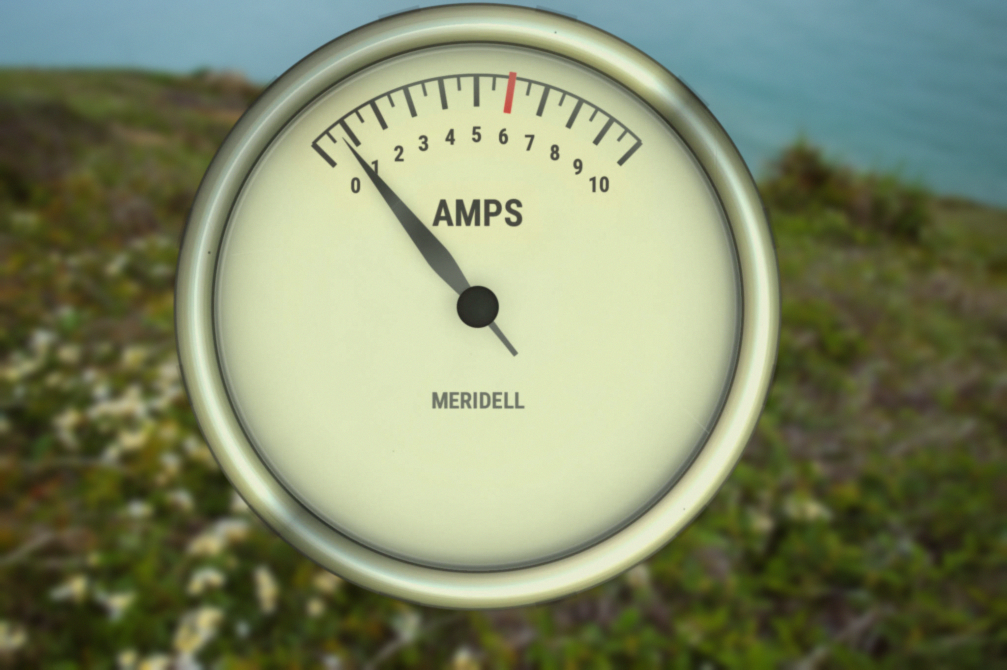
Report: 0.75 A
